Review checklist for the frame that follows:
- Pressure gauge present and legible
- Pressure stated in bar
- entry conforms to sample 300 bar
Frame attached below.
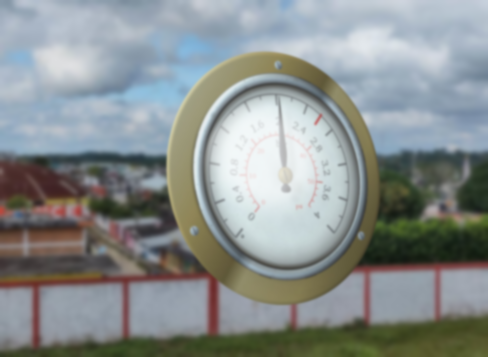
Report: 2 bar
